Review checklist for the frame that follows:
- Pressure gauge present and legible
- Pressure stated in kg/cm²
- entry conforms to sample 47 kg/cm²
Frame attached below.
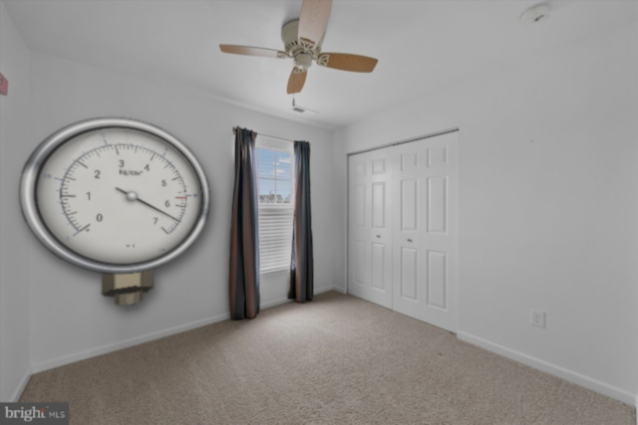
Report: 6.5 kg/cm²
